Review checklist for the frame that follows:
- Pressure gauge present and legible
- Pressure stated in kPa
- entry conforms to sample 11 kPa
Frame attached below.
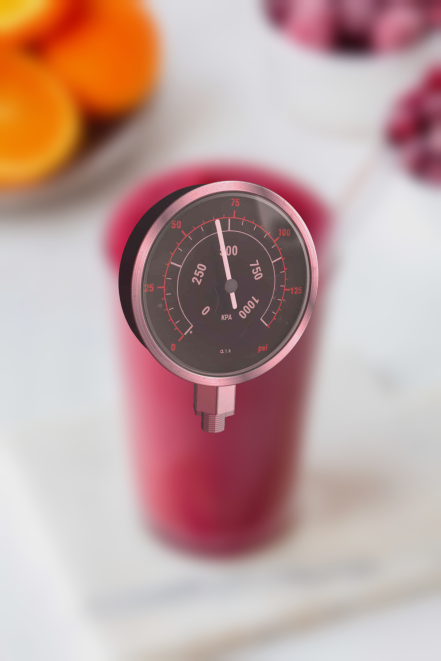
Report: 450 kPa
